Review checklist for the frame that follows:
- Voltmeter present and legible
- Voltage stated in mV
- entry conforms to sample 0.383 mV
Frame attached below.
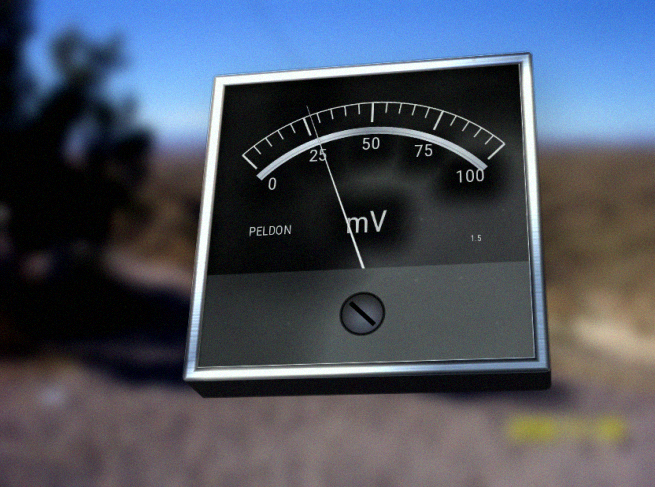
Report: 27.5 mV
